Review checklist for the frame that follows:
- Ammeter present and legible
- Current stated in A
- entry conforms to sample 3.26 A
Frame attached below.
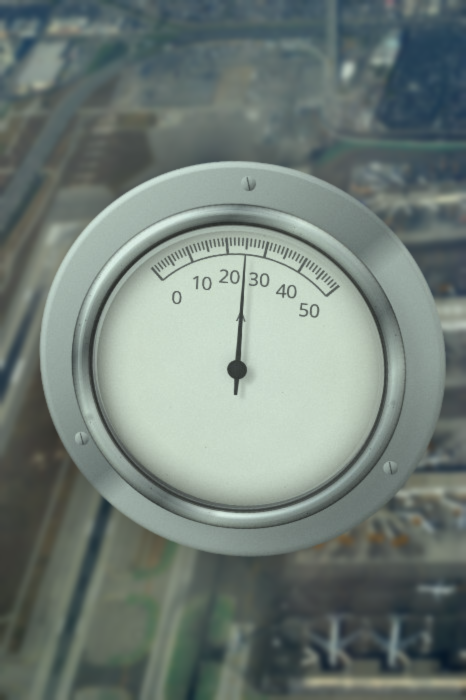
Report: 25 A
